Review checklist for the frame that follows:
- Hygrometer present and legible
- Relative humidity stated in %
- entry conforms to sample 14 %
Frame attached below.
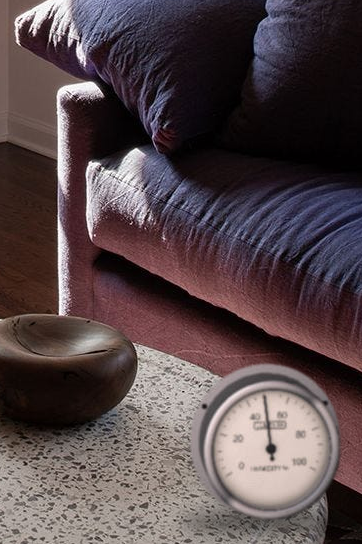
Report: 48 %
